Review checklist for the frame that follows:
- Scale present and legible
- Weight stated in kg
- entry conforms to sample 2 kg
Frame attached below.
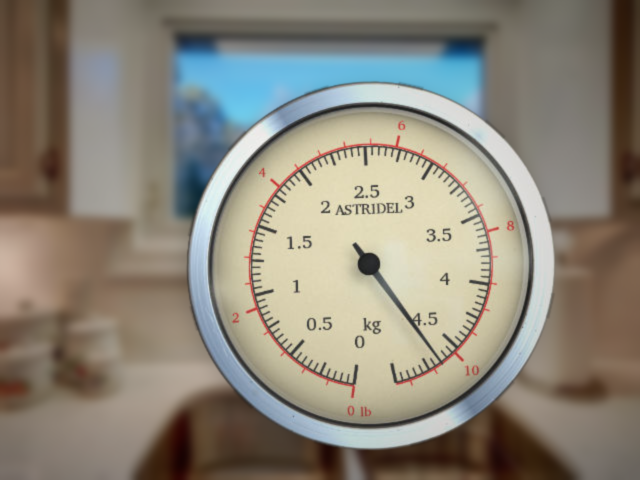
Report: 4.65 kg
